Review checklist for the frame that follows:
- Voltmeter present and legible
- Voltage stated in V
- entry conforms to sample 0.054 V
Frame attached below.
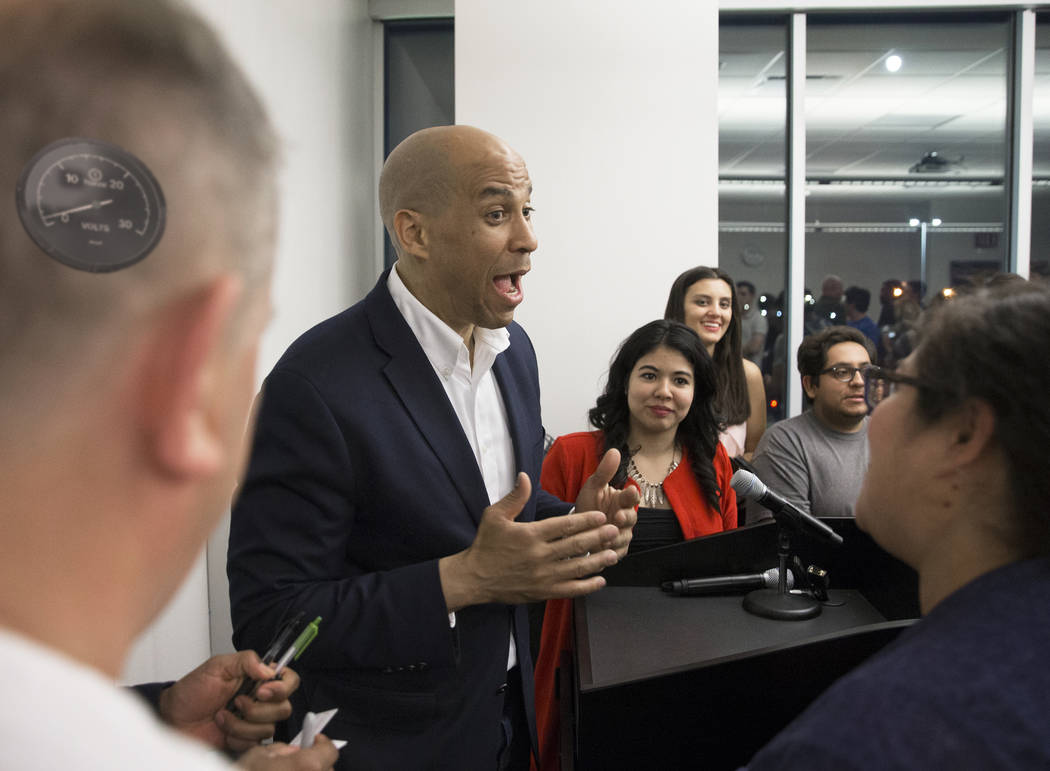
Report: 1 V
